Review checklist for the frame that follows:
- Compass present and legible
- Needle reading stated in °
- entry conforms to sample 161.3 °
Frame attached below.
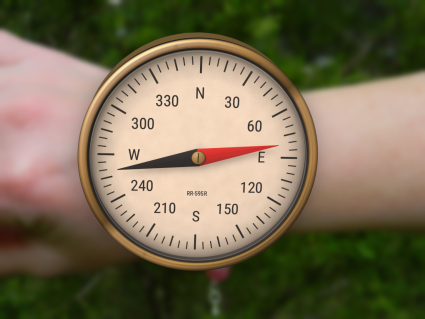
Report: 80 °
